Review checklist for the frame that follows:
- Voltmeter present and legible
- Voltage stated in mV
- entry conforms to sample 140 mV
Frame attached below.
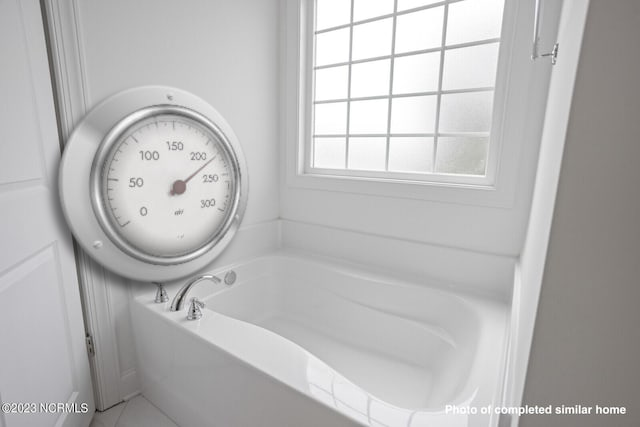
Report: 220 mV
